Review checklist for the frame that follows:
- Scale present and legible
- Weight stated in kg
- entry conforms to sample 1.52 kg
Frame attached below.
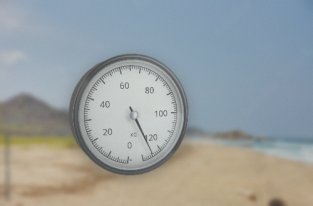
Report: 125 kg
